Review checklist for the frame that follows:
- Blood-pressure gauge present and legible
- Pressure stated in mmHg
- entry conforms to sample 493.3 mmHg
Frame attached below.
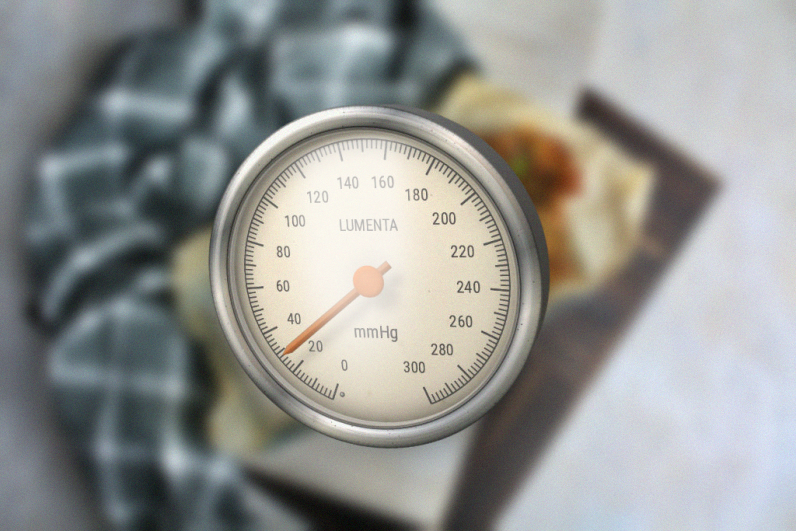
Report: 28 mmHg
